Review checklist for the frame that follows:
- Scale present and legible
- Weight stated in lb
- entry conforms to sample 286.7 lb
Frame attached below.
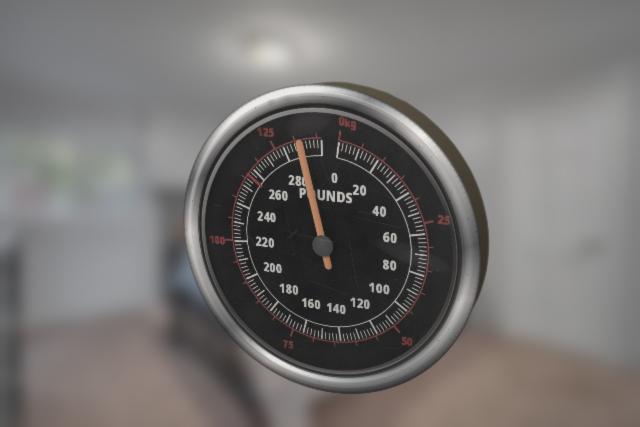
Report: 290 lb
